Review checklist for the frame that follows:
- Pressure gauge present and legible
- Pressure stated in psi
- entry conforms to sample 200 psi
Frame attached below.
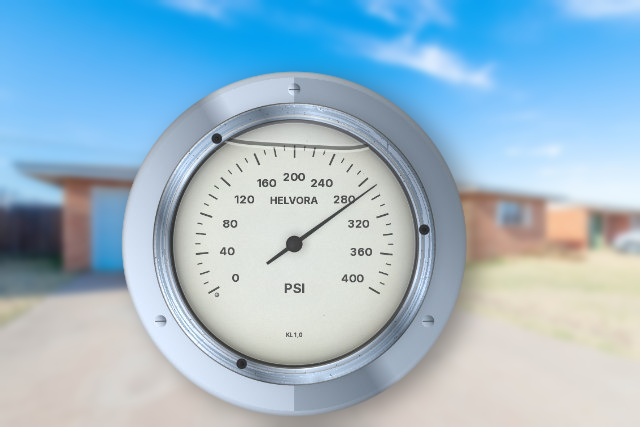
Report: 290 psi
